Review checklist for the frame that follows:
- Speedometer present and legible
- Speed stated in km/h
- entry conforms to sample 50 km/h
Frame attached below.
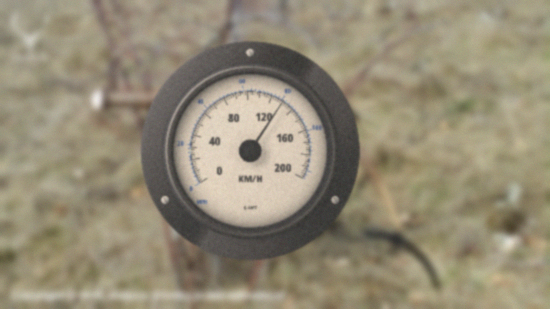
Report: 130 km/h
